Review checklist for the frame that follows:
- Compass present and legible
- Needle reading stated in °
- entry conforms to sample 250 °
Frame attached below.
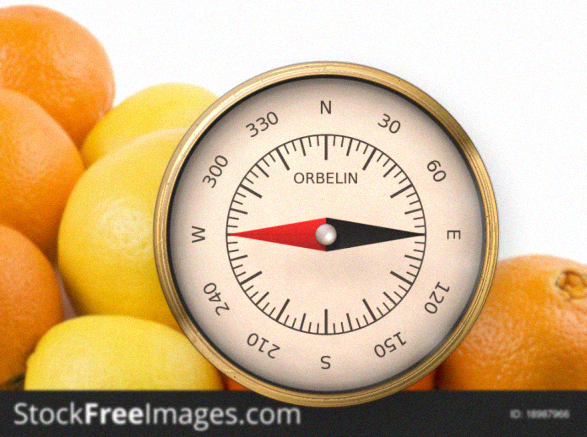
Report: 270 °
